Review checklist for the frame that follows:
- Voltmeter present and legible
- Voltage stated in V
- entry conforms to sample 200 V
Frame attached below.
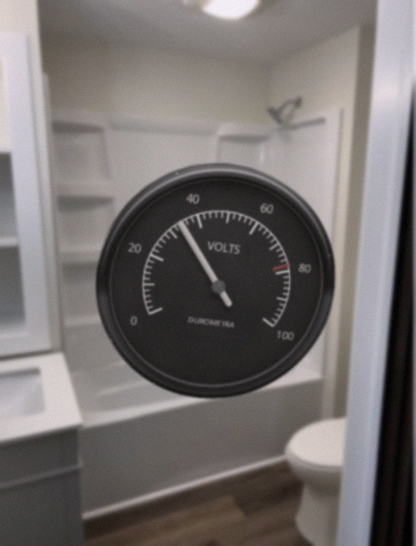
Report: 34 V
